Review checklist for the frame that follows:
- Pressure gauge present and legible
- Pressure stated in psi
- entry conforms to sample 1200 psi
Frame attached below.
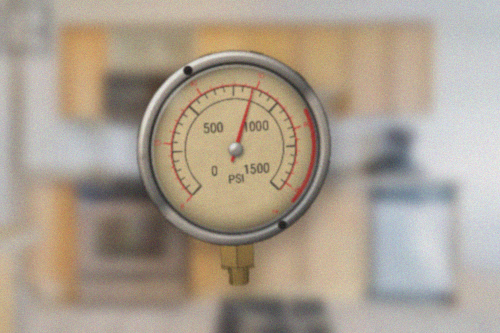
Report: 850 psi
